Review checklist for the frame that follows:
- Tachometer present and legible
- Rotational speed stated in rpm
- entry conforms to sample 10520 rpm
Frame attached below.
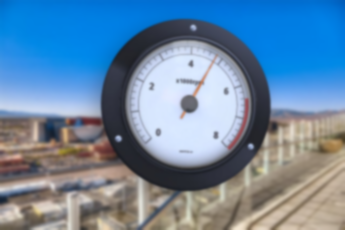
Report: 4800 rpm
